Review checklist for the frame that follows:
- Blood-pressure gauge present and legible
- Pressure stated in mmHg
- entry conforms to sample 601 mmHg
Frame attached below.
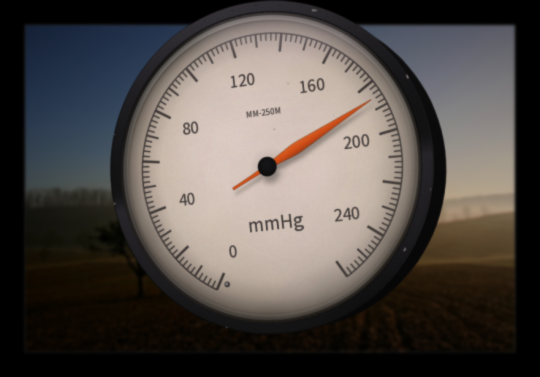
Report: 186 mmHg
